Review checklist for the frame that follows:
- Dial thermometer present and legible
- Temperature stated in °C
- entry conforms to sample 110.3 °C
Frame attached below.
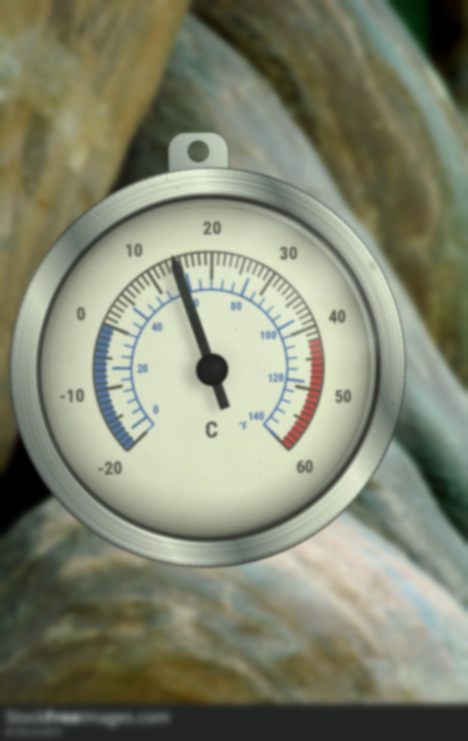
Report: 14 °C
